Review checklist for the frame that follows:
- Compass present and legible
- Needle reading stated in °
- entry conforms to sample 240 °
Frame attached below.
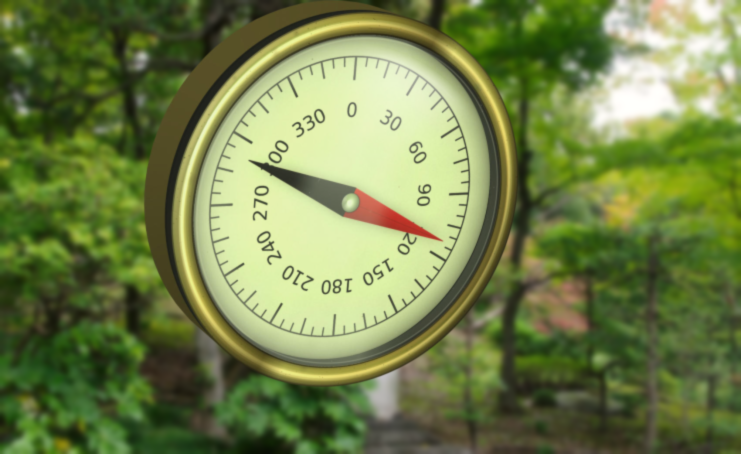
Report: 112.5 °
